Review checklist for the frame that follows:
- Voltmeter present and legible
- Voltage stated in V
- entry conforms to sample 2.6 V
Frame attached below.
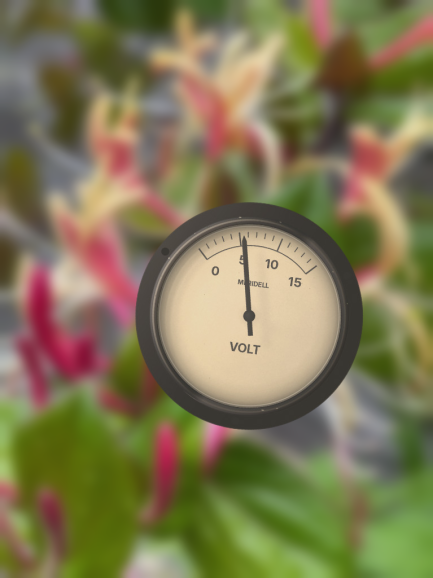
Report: 5.5 V
